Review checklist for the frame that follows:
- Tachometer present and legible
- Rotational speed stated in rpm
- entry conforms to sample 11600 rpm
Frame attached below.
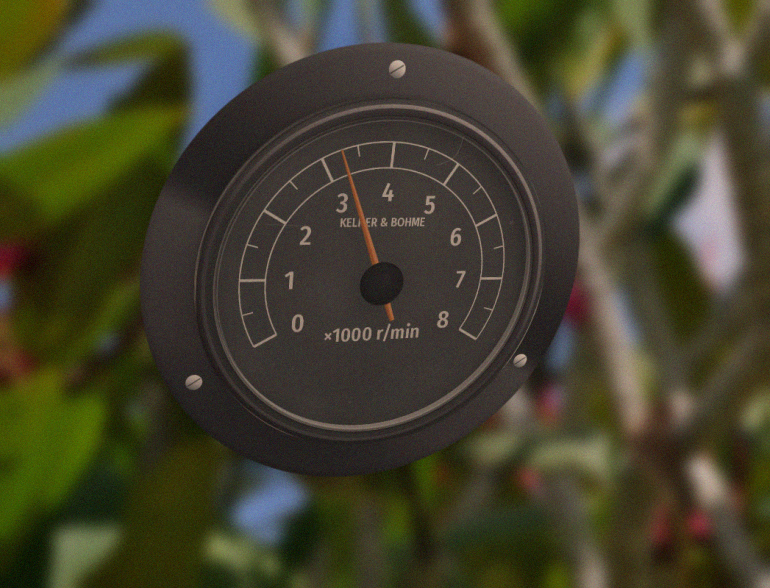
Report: 3250 rpm
